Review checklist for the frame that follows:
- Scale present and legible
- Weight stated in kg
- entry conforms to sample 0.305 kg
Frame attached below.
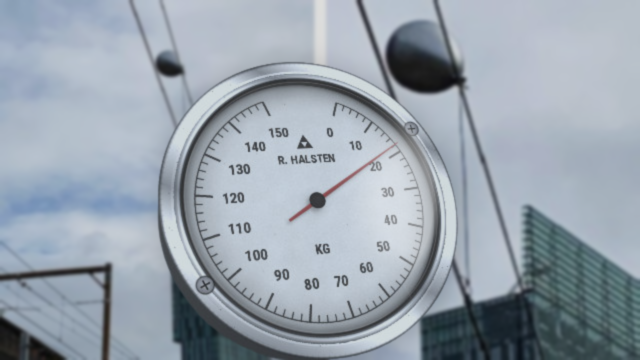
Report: 18 kg
